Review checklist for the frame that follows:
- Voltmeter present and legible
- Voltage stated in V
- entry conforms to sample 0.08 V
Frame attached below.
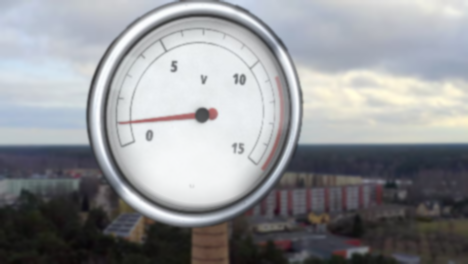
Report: 1 V
